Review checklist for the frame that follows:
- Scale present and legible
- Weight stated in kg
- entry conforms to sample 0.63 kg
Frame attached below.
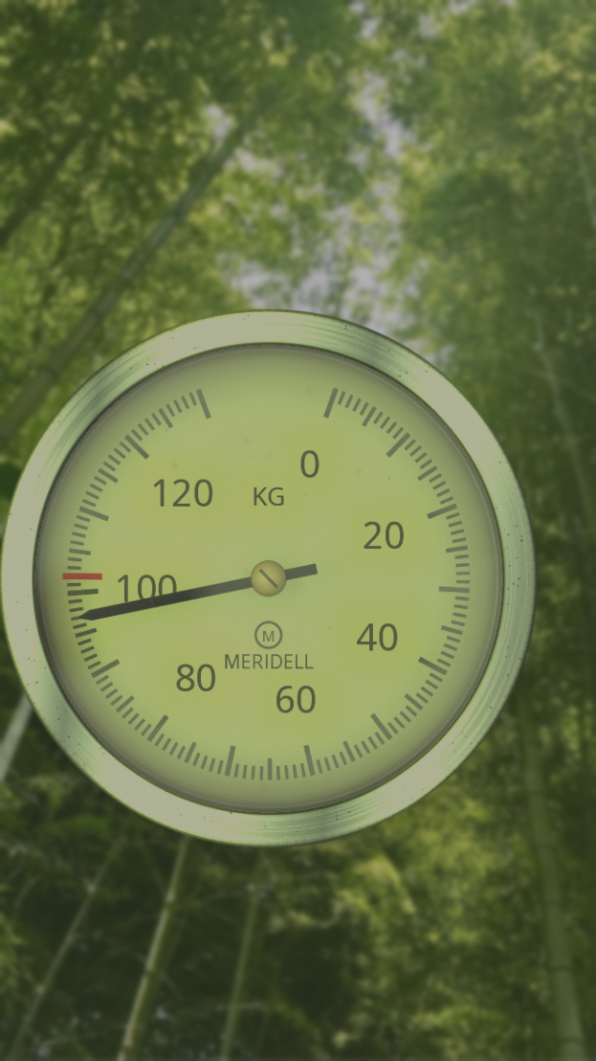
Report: 97 kg
